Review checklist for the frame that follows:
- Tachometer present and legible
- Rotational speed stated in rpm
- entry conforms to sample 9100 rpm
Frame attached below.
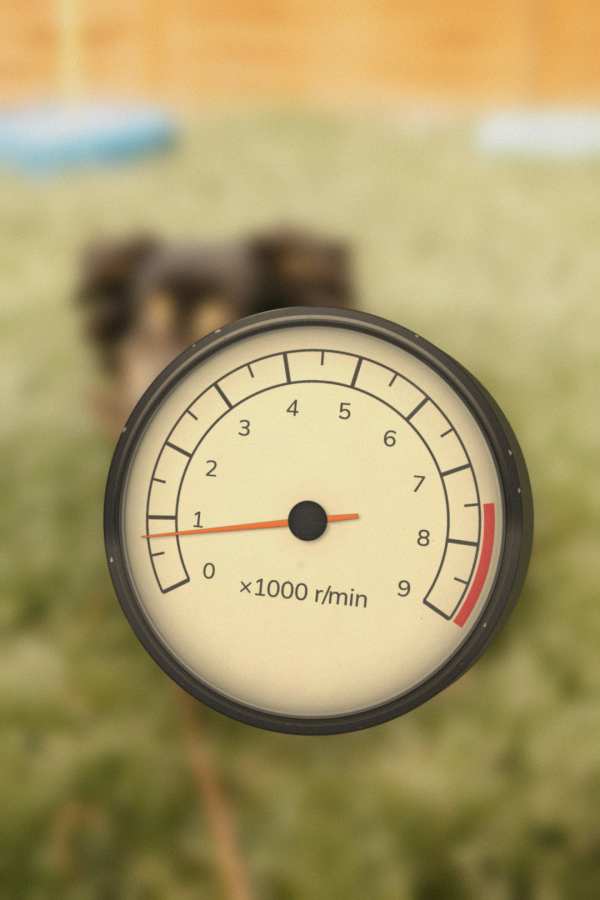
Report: 750 rpm
